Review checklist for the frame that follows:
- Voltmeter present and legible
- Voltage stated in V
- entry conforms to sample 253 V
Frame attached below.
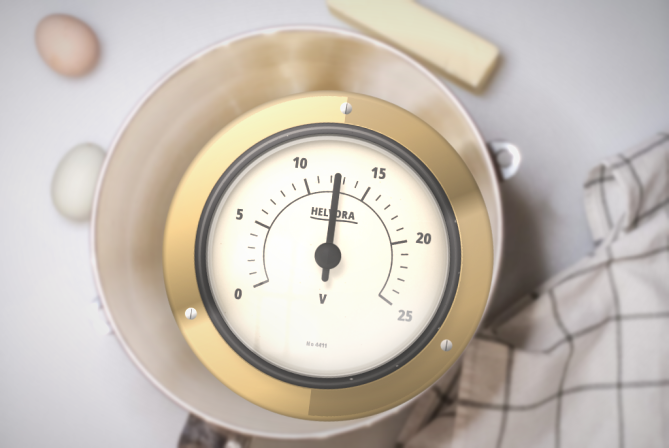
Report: 12.5 V
